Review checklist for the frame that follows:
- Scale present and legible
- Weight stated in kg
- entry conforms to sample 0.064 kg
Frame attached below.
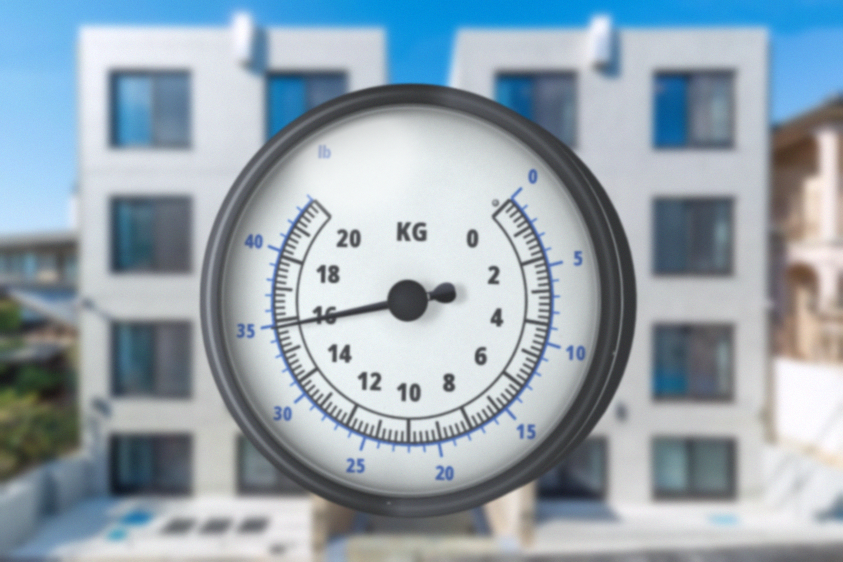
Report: 15.8 kg
